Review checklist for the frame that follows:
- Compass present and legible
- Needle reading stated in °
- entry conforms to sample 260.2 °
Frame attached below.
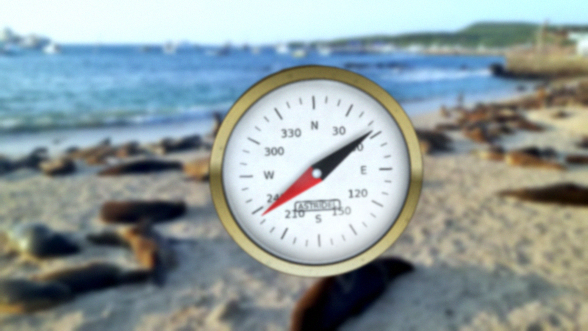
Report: 235 °
